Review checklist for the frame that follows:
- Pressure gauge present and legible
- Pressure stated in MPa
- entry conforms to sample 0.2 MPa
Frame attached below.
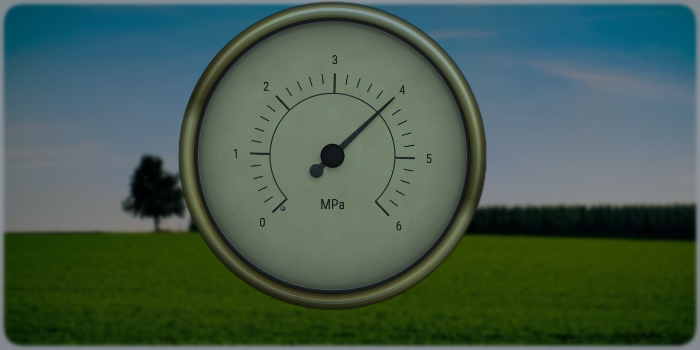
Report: 4 MPa
